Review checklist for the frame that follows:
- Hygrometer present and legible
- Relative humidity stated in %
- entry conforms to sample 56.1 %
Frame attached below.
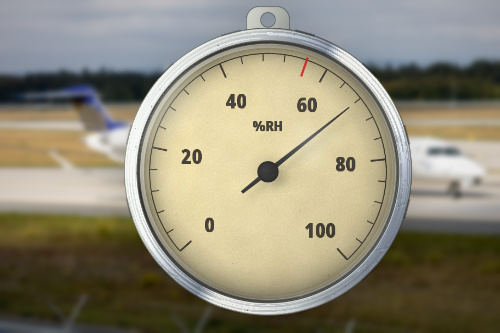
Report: 68 %
